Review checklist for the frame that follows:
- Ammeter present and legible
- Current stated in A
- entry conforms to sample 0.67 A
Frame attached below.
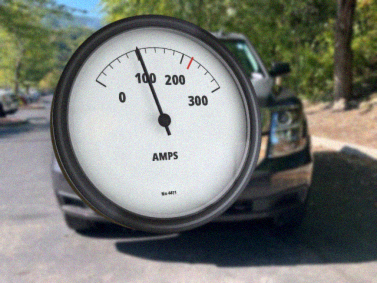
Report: 100 A
